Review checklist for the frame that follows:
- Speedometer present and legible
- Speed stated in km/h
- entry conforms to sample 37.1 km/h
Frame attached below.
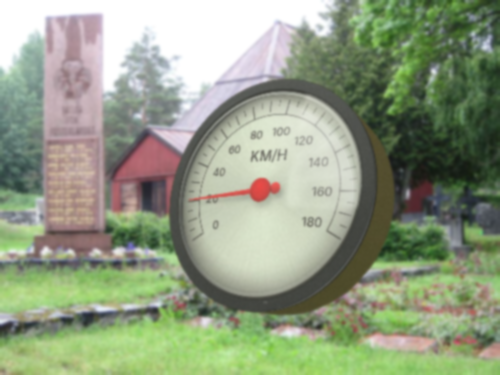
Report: 20 km/h
